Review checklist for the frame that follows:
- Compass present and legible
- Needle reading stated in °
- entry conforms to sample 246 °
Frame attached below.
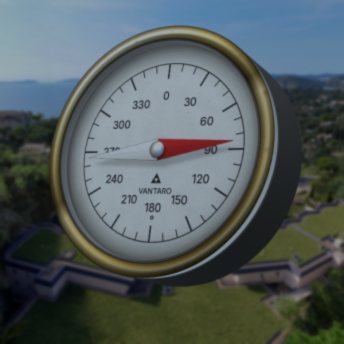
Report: 85 °
